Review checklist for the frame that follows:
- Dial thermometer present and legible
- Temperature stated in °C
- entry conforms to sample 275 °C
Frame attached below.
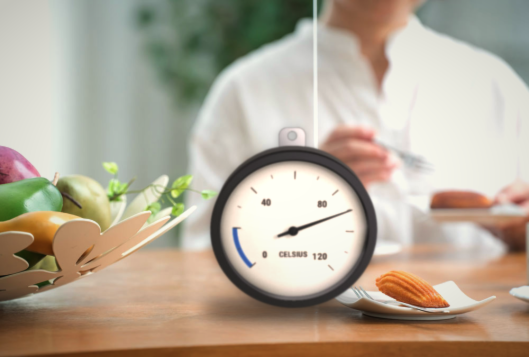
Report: 90 °C
